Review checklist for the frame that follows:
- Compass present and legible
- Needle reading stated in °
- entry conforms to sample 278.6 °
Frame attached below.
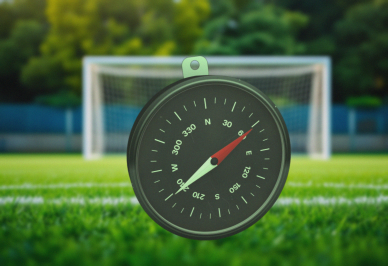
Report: 60 °
